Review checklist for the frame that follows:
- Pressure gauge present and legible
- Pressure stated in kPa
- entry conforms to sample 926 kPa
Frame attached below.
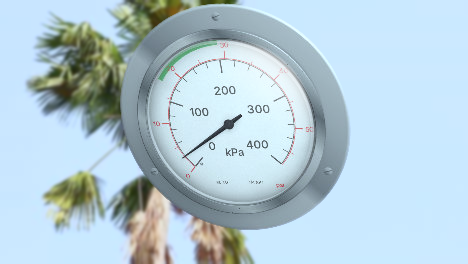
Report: 20 kPa
